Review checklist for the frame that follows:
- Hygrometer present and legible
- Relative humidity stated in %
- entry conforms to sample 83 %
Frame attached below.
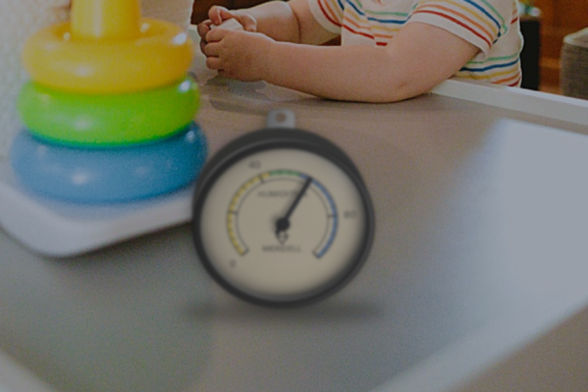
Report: 60 %
